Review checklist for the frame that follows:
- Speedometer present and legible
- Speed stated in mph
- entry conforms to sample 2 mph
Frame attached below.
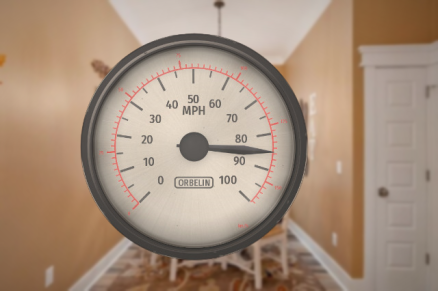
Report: 85 mph
